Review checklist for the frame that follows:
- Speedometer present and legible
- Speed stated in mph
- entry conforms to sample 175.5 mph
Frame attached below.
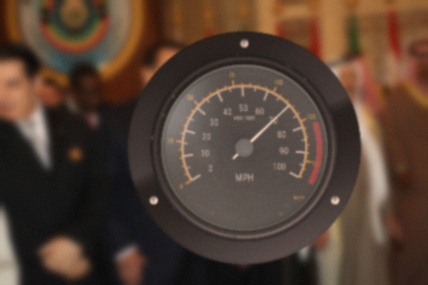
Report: 70 mph
